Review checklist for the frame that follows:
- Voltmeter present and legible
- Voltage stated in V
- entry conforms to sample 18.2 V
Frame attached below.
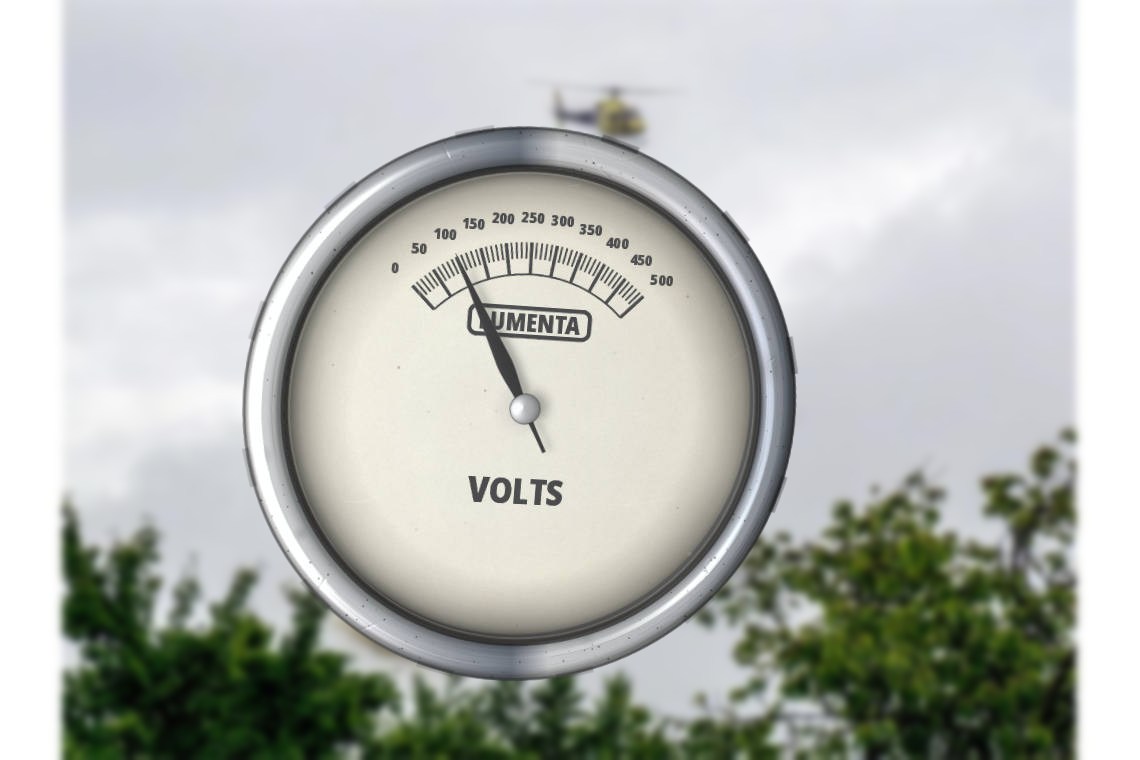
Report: 100 V
